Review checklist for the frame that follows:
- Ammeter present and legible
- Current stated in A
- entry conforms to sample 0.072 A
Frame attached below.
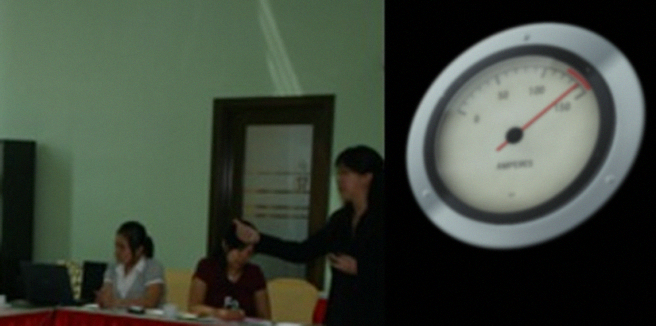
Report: 140 A
